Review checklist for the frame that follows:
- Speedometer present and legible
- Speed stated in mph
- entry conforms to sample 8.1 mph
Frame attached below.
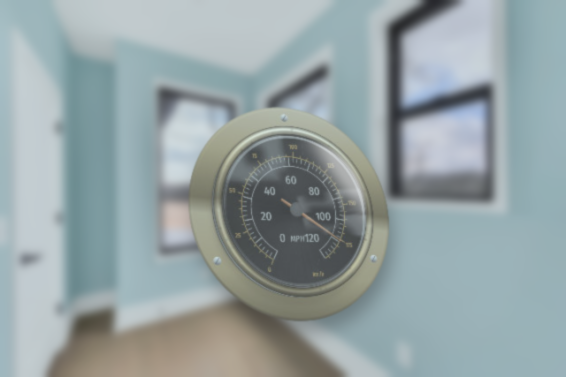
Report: 110 mph
